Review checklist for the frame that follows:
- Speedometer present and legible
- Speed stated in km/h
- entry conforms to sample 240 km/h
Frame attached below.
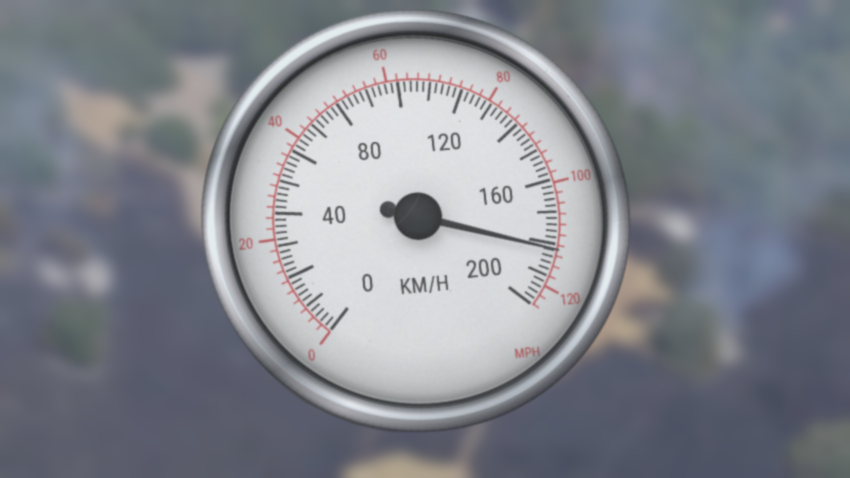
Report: 182 km/h
